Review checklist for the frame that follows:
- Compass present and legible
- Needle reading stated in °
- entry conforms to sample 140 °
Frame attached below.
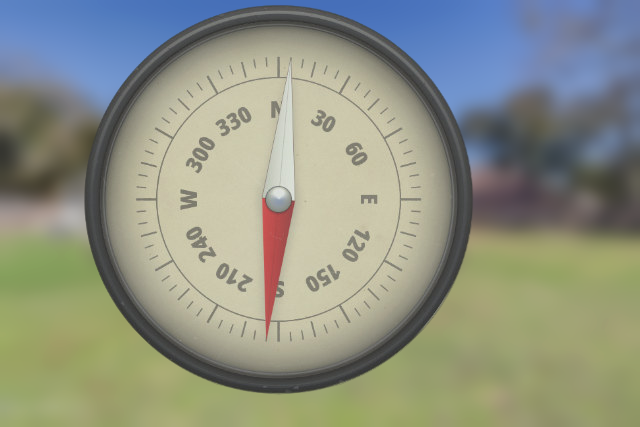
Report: 185 °
